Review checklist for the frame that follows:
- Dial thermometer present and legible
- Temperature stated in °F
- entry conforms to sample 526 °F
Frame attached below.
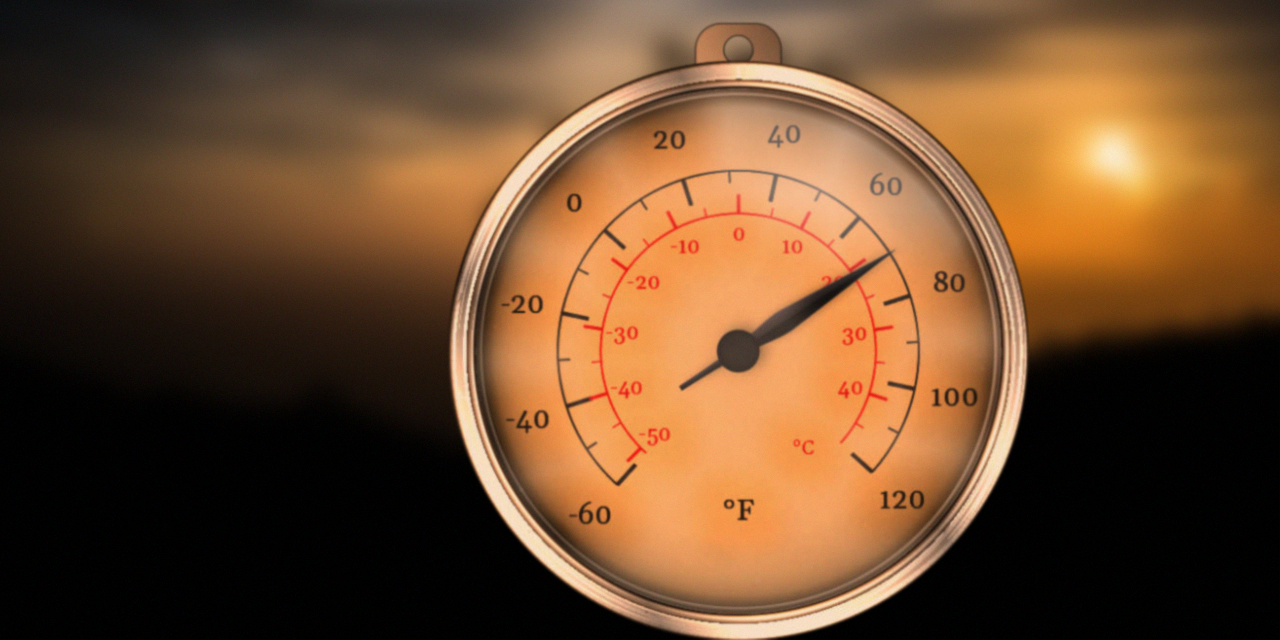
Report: 70 °F
